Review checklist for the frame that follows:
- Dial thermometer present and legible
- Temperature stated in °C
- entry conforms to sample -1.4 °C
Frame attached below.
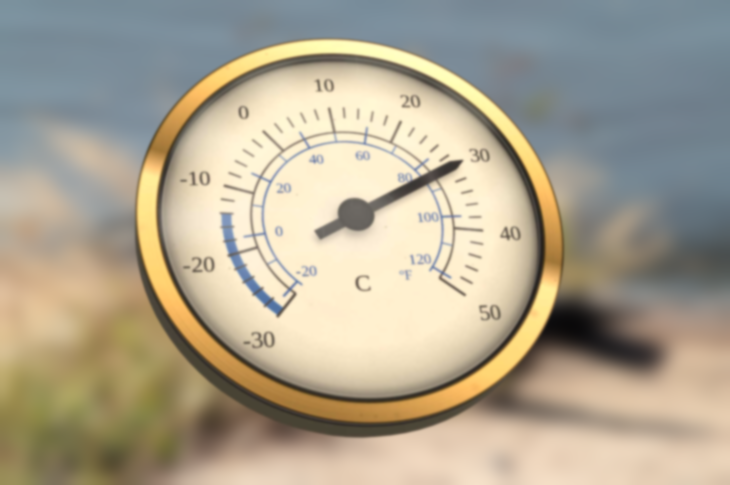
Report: 30 °C
